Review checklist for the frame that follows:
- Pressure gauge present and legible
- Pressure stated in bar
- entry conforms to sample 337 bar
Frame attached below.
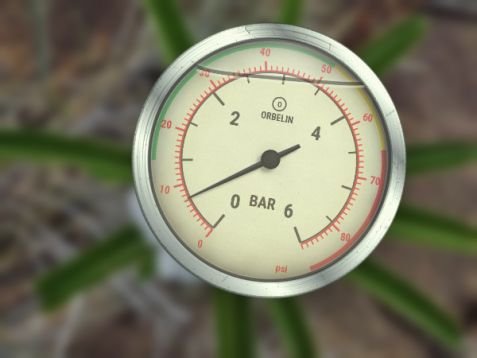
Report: 0.5 bar
